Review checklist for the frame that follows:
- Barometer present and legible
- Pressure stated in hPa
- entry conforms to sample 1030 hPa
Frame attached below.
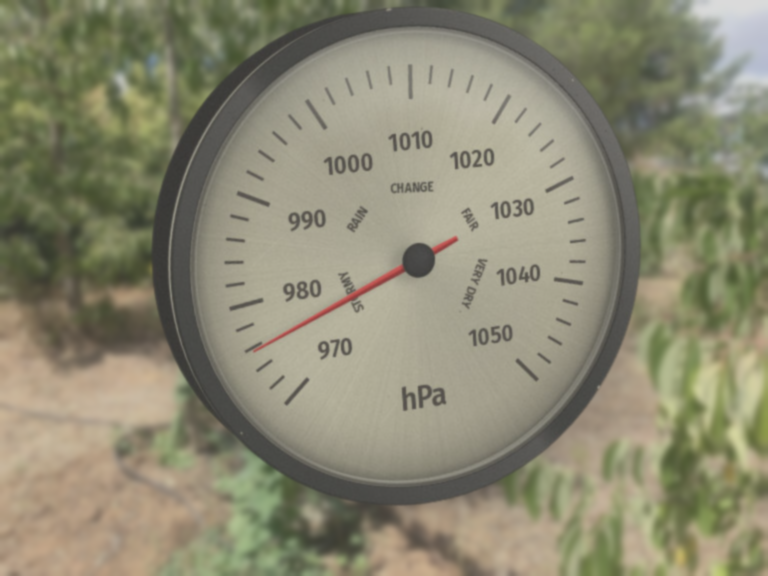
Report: 976 hPa
